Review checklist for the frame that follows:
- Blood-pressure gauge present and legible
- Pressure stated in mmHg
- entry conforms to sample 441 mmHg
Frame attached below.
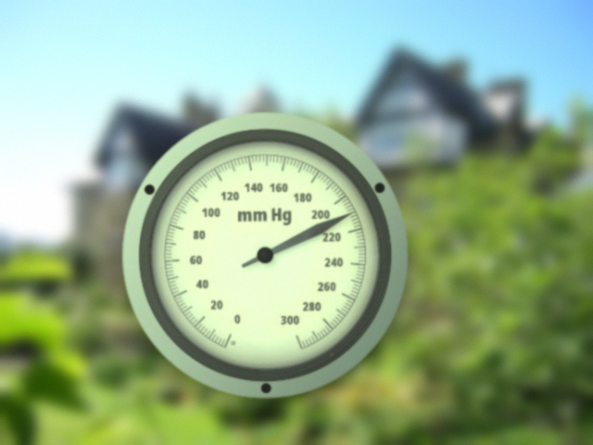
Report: 210 mmHg
